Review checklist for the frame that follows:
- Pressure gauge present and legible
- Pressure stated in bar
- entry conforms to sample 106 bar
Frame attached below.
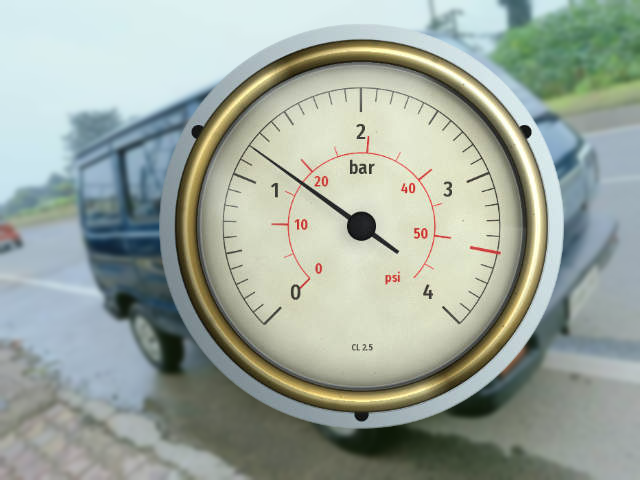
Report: 1.2 bar
